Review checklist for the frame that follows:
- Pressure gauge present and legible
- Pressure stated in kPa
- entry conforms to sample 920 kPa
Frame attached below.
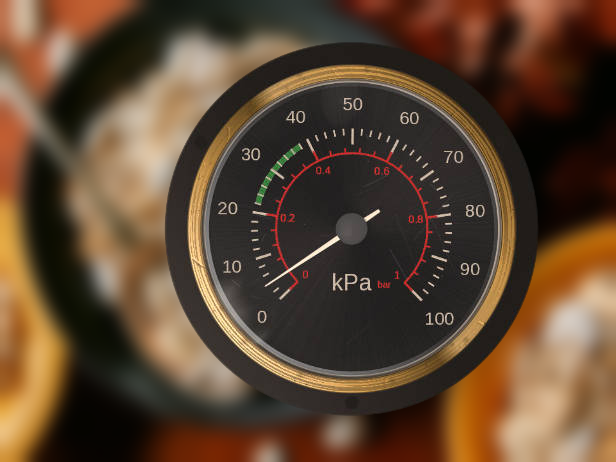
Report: 4 kPa
